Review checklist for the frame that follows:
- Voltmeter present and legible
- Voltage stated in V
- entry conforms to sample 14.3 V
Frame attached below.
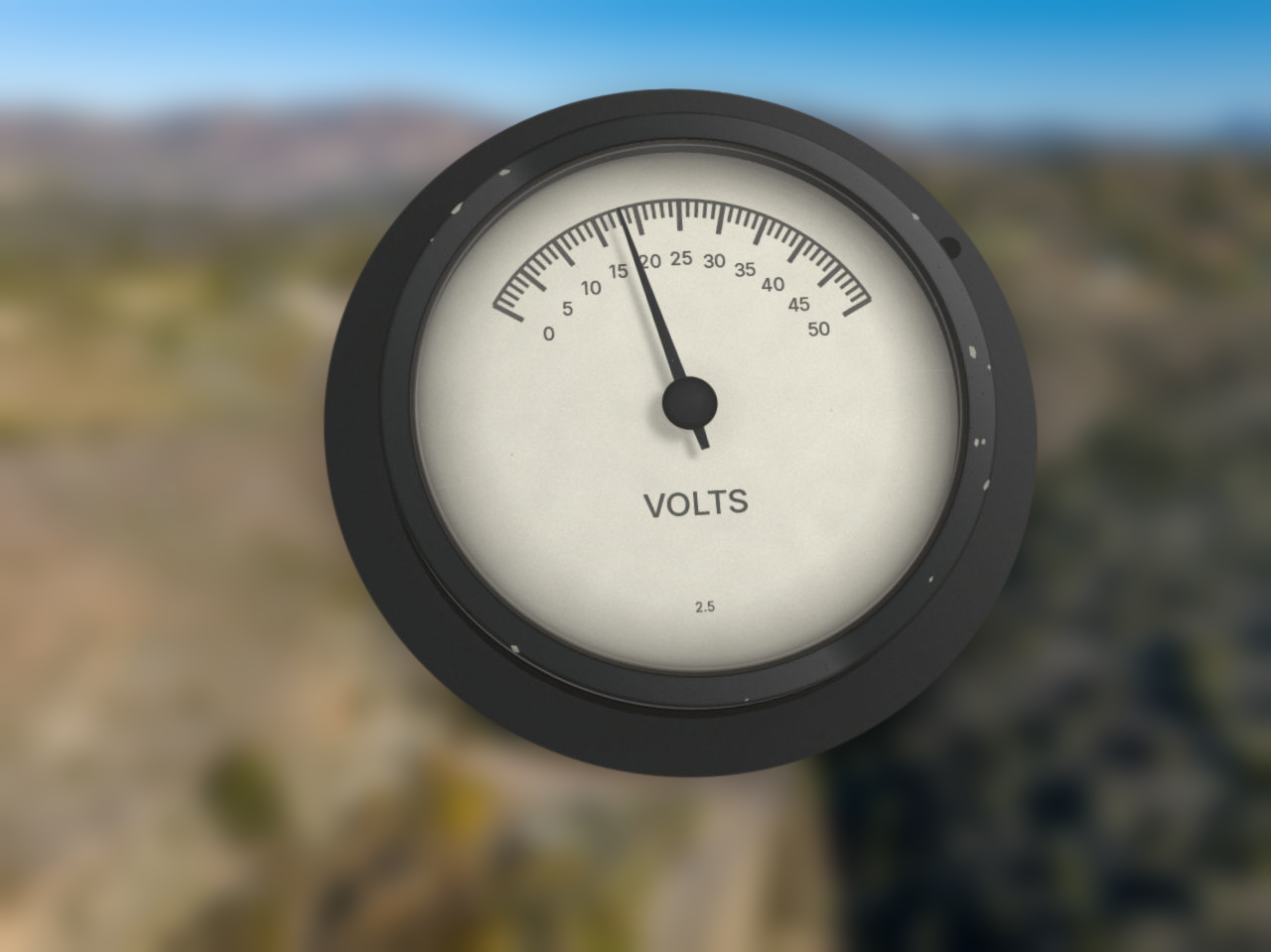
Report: 18 V
